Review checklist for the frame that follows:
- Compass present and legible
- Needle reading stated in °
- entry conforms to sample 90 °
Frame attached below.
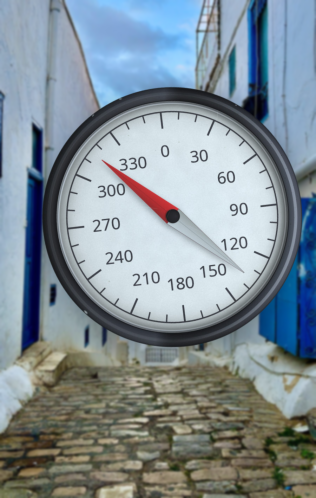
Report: 315 °
